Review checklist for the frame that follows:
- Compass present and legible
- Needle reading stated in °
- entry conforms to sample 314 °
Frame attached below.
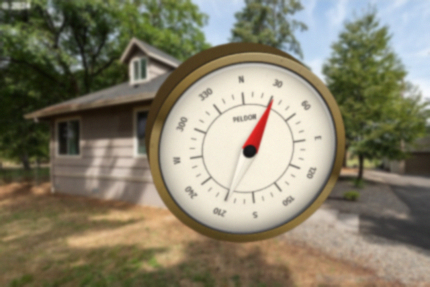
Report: 30 °
